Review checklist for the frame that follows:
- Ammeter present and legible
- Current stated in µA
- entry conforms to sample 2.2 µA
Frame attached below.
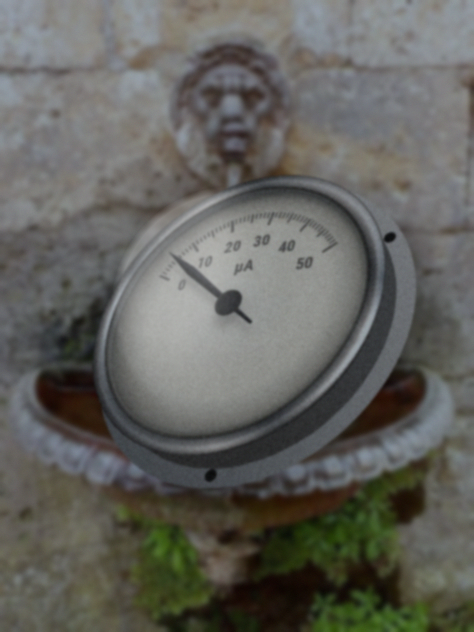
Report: 5 µA
